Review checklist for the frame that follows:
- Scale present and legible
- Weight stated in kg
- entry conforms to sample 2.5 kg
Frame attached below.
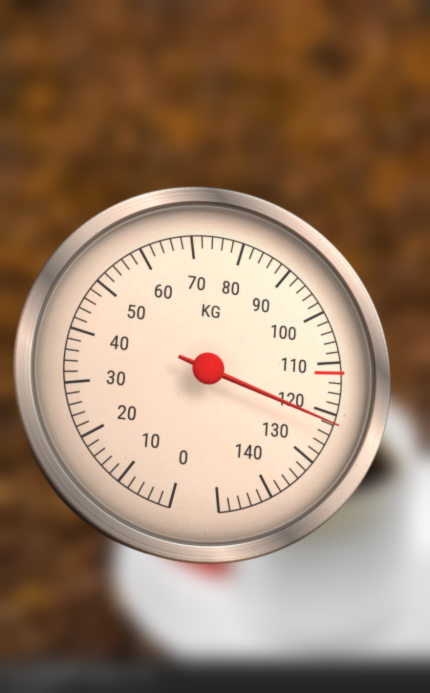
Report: 122 kg
